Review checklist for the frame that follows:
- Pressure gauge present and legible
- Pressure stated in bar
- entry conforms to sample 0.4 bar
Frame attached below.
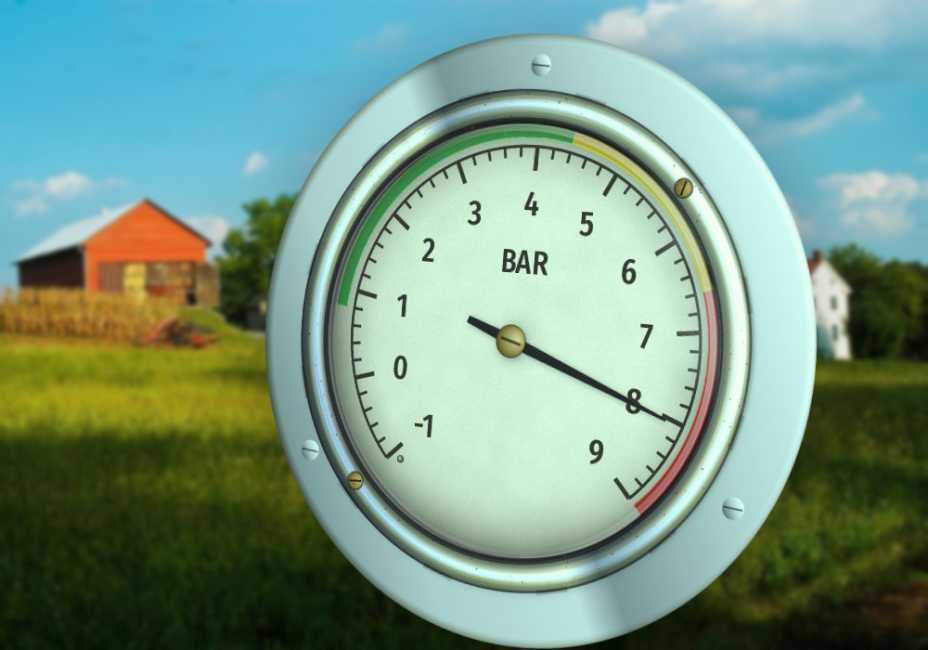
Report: 8 bar
